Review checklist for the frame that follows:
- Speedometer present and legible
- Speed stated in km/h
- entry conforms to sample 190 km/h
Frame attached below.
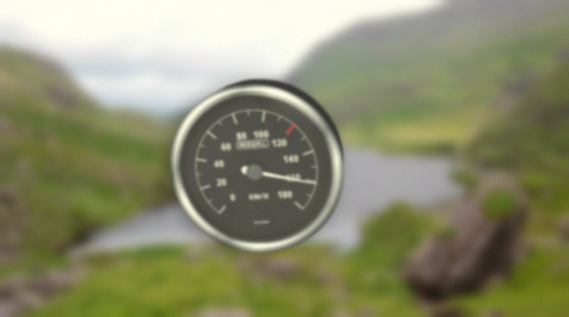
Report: 160 km/h
